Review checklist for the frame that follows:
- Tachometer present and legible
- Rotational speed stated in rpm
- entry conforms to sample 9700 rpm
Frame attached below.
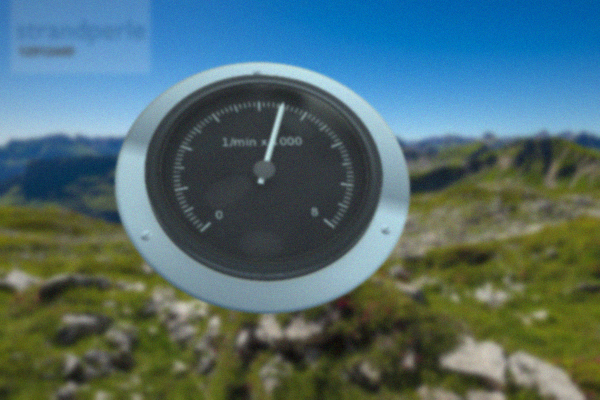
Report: 4500 rpm
